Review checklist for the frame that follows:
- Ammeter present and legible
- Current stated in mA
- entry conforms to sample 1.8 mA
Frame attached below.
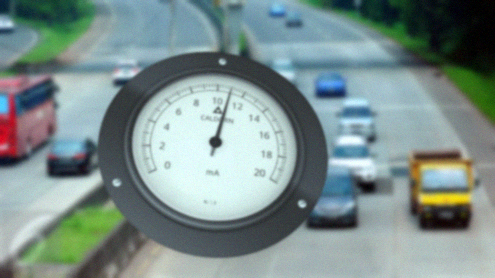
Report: 11 mA
